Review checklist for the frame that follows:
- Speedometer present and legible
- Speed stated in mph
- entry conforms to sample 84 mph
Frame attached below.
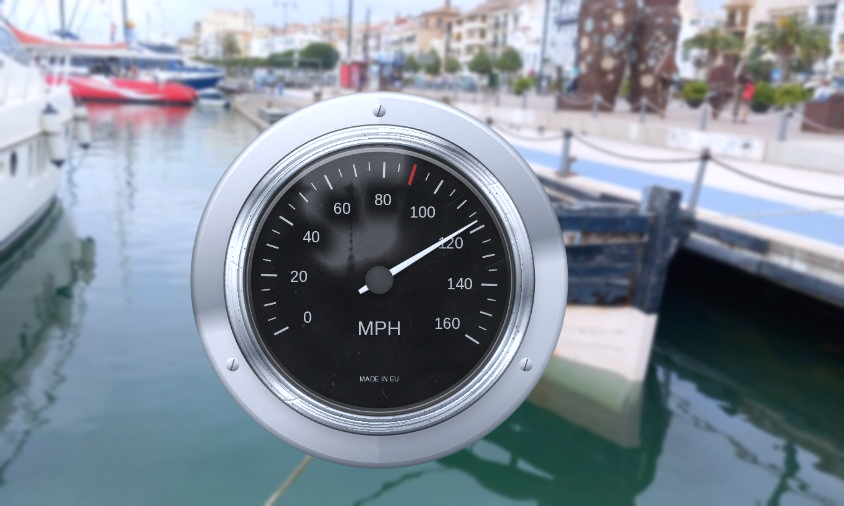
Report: 117.5 mph
